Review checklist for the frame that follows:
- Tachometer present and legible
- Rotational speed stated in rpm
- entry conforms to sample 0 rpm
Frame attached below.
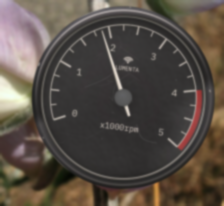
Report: 1875 rpm
